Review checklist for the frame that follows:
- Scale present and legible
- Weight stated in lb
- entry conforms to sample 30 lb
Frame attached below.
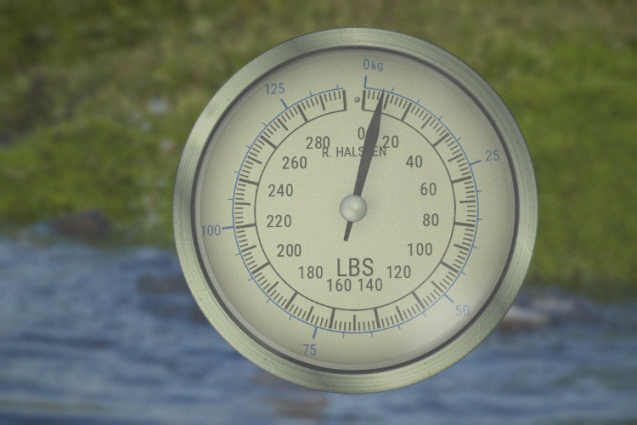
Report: 8 lb
